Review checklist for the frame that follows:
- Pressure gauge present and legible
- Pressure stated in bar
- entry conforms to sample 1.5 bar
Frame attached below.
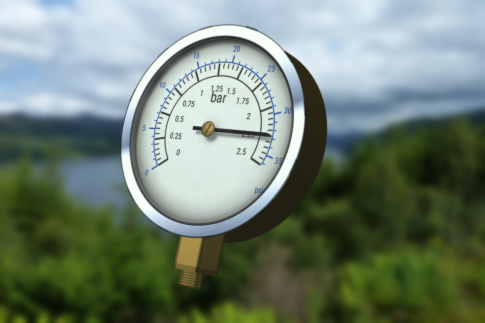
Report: 2.25 bar
